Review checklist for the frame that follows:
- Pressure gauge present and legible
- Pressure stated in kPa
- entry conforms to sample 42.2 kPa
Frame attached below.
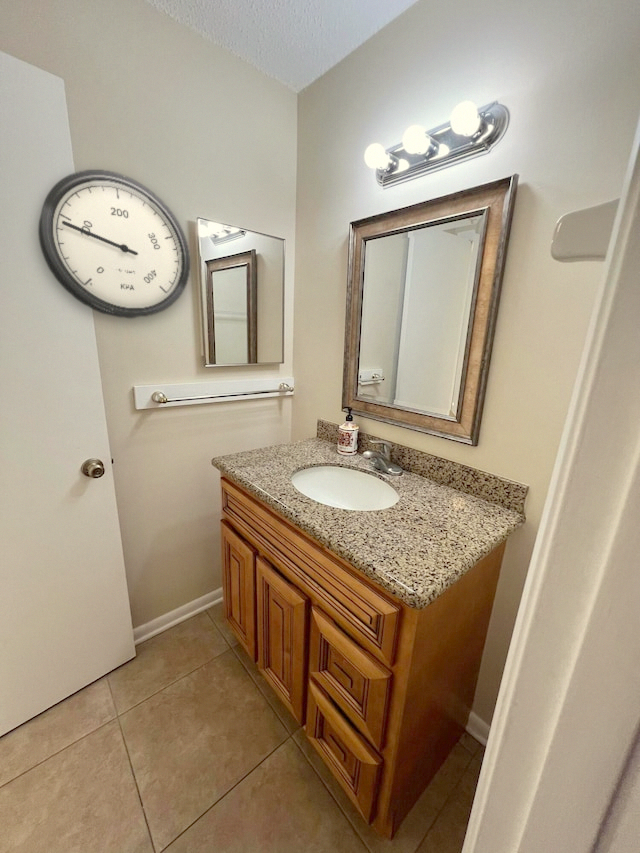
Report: 90 kPa
